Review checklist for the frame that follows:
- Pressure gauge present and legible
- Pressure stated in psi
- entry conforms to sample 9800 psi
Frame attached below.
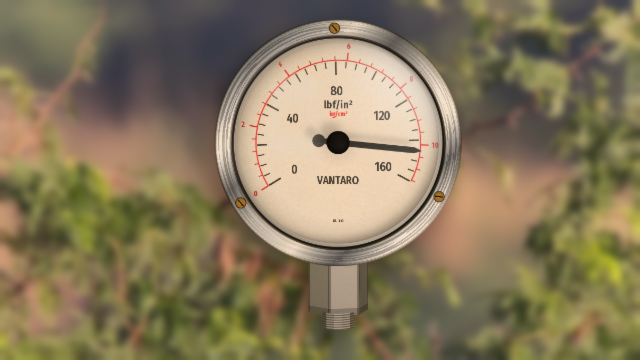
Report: 145 psi
